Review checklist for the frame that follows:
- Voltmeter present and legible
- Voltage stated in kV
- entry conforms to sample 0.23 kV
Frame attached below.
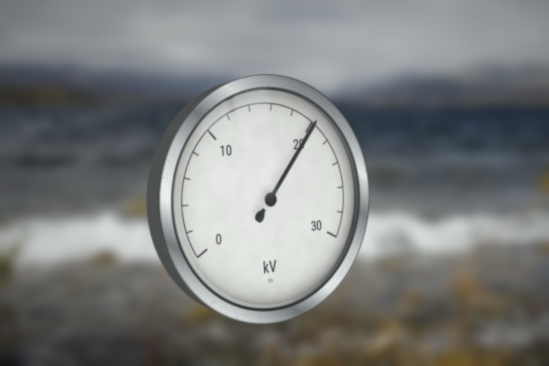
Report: 20 kV
